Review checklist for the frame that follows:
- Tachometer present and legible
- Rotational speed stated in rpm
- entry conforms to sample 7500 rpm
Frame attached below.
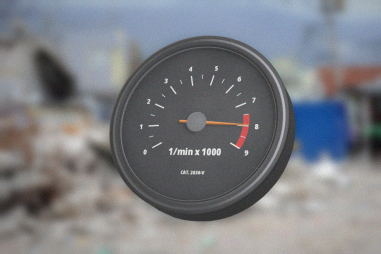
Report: 8000 rpm
